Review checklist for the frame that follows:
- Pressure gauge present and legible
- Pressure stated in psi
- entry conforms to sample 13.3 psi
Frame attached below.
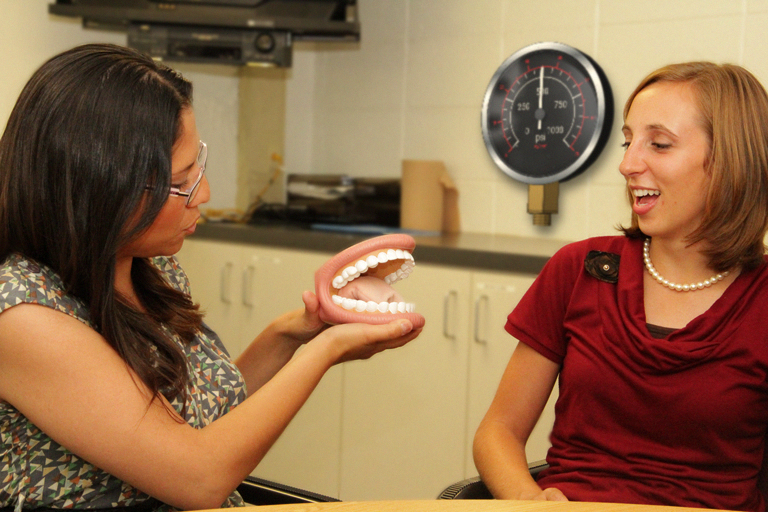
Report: 500 psi
